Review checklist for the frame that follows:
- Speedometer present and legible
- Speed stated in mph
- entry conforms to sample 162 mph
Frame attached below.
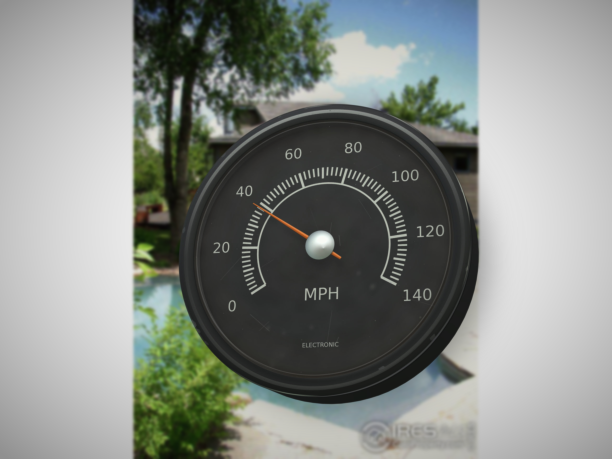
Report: 38 mph
